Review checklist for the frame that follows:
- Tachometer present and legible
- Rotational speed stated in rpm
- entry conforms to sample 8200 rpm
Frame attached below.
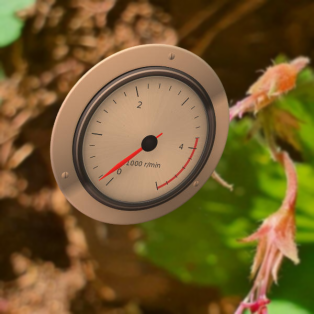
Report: 200 rpm
